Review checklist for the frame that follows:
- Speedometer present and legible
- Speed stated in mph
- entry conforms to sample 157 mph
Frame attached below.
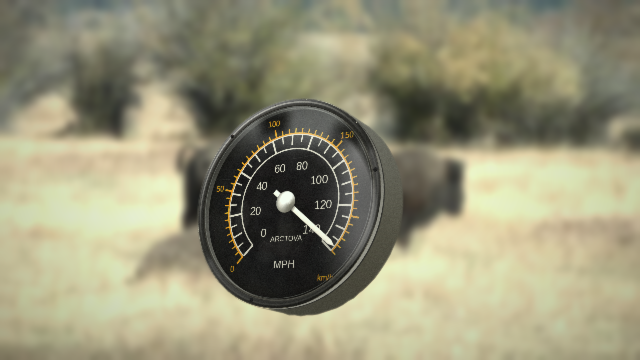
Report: 137.5 mph
